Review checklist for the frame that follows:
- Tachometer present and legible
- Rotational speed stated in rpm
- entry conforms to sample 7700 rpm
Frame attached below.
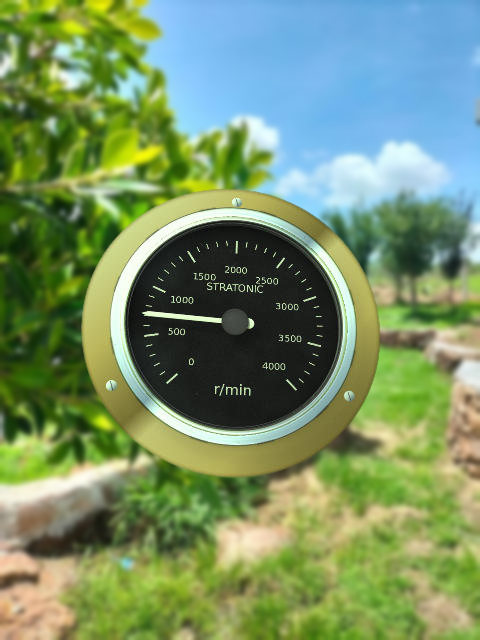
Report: 700 rpm
